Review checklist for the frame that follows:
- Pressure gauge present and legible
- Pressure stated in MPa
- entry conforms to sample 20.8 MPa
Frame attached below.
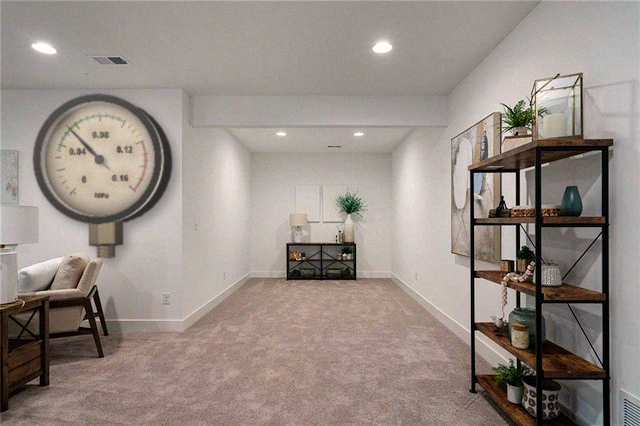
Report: 0.055 MPa
